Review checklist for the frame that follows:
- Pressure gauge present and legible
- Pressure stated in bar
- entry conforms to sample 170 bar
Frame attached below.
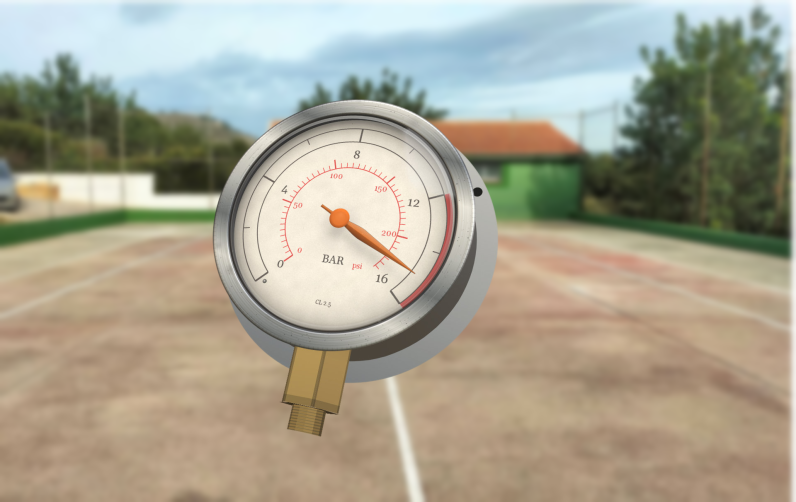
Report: 15 bar
